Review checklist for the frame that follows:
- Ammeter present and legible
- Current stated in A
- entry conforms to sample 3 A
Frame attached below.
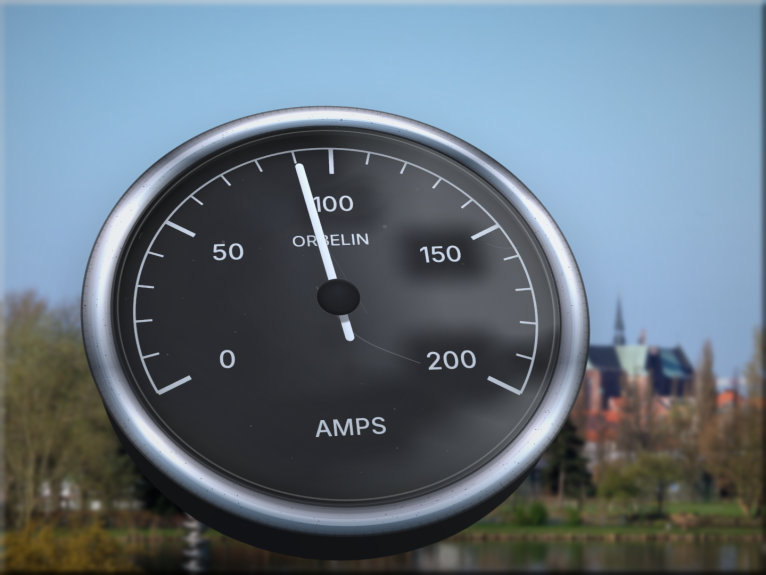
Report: 90 A
